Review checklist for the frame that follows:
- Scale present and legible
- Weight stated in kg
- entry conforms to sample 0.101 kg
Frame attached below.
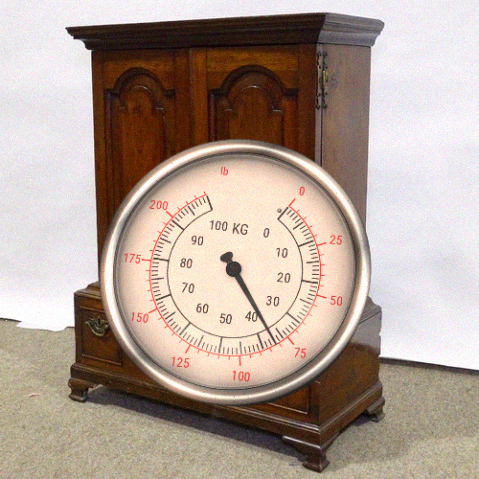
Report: 37 kg
